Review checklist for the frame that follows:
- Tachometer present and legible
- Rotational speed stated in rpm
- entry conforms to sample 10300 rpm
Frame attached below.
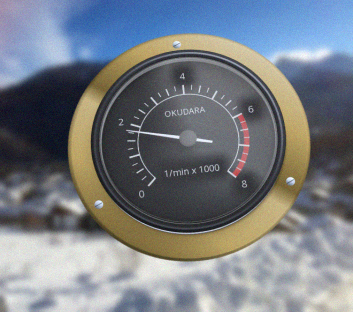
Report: 1750 rpm
